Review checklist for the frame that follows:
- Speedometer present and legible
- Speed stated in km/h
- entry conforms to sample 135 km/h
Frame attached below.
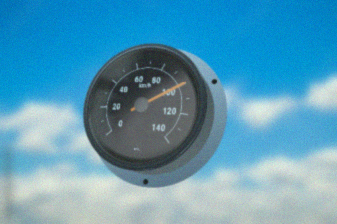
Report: 100 km/h
